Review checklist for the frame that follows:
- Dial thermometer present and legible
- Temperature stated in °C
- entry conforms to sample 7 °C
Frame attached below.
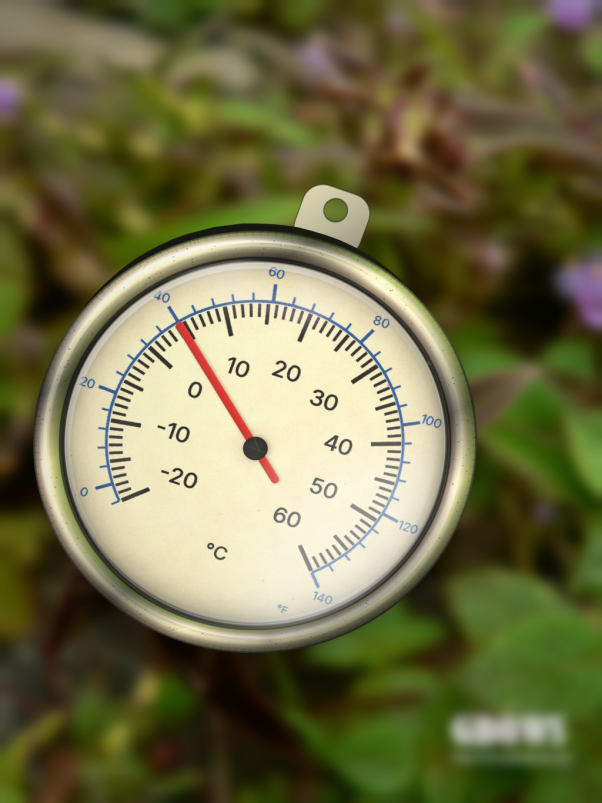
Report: 4.5 °C
